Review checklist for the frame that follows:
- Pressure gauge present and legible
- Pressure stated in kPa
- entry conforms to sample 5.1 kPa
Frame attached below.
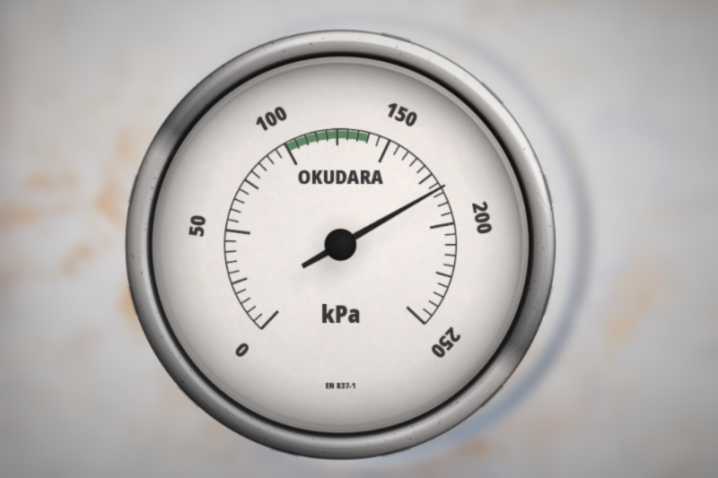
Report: 182.5 kPa
